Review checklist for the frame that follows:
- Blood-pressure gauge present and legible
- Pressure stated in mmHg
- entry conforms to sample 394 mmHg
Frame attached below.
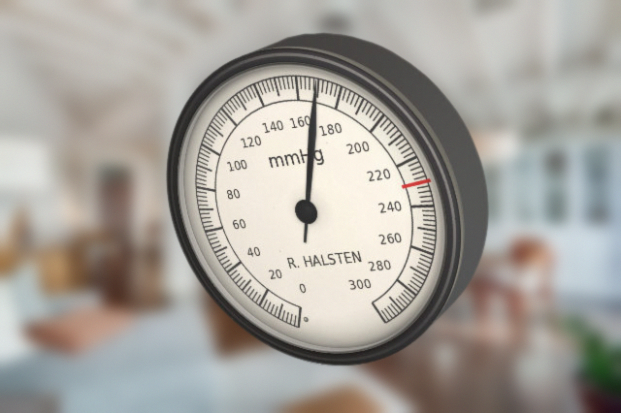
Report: 170 mmHg
